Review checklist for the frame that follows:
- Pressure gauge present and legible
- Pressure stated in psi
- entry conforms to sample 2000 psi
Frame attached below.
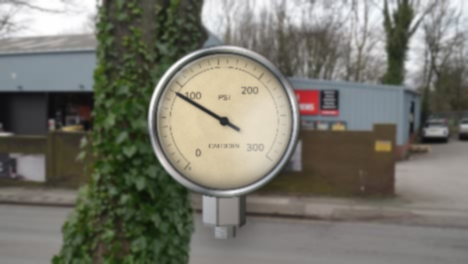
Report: 90 psi
